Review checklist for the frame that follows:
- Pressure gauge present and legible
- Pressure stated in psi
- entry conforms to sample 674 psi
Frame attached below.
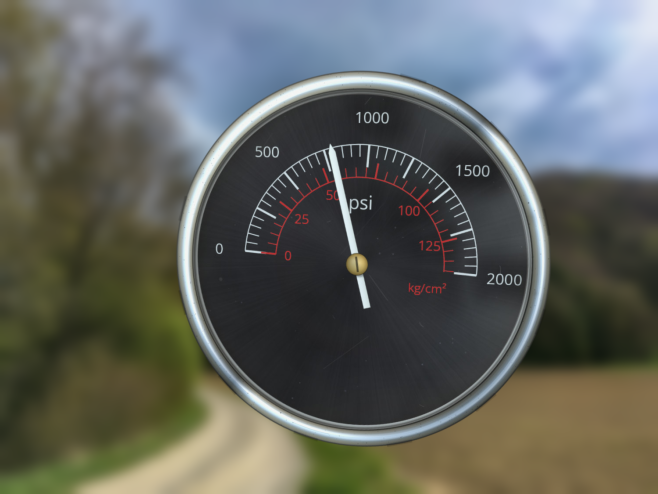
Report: 800 psi
